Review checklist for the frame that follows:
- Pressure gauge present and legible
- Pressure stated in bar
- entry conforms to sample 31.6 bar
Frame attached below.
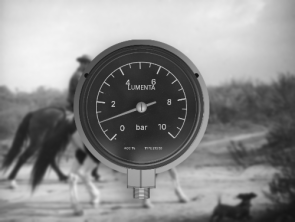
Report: 1 bar
